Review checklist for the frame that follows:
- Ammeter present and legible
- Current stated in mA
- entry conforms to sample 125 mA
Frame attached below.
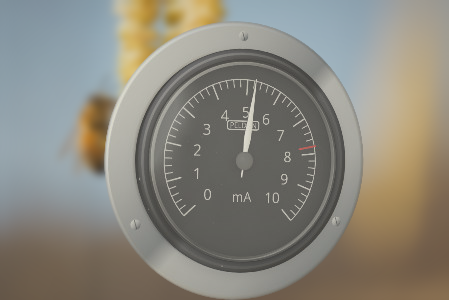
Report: 5.2 mA
